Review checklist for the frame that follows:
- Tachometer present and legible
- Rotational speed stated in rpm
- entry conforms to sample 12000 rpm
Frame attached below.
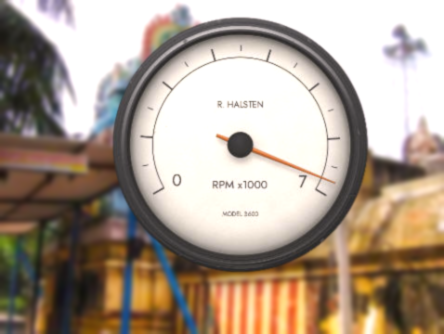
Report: 6750 rpm
